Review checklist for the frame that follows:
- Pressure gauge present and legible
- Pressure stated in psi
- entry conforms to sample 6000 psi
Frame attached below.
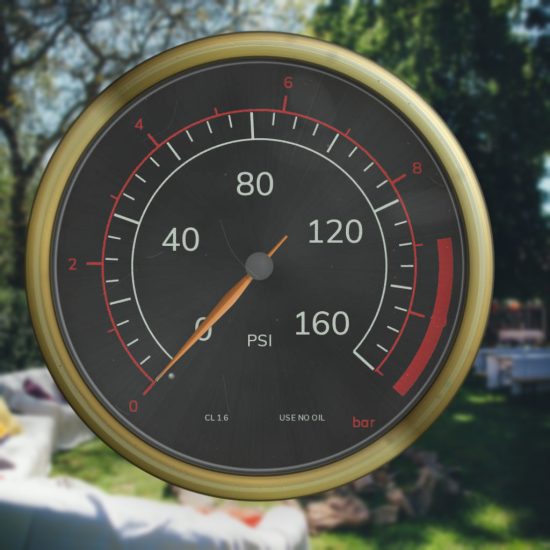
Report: 0 psi
